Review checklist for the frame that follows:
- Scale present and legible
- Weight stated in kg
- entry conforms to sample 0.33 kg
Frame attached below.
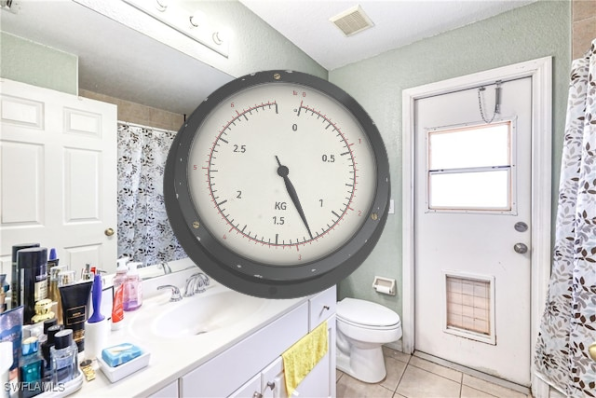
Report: 1.25 kg
